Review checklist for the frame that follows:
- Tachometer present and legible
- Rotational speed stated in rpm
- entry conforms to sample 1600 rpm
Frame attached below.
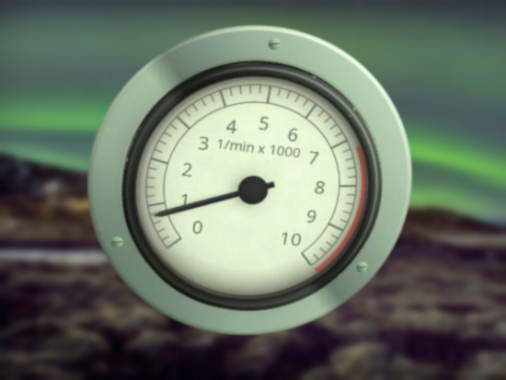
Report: 800 rpm
